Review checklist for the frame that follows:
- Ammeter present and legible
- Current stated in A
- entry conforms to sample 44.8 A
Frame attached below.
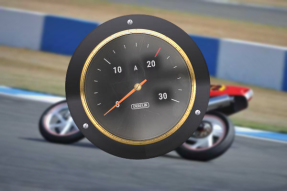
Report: 0 A
